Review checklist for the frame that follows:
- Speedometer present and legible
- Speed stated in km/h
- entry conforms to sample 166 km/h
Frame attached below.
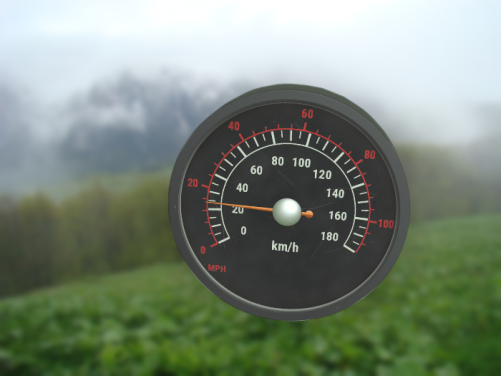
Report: 25 km/h
